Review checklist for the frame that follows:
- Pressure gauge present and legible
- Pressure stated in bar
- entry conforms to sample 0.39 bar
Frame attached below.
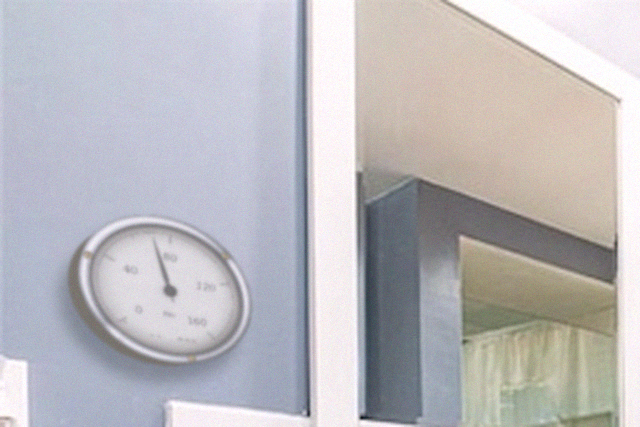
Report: 70 bar
